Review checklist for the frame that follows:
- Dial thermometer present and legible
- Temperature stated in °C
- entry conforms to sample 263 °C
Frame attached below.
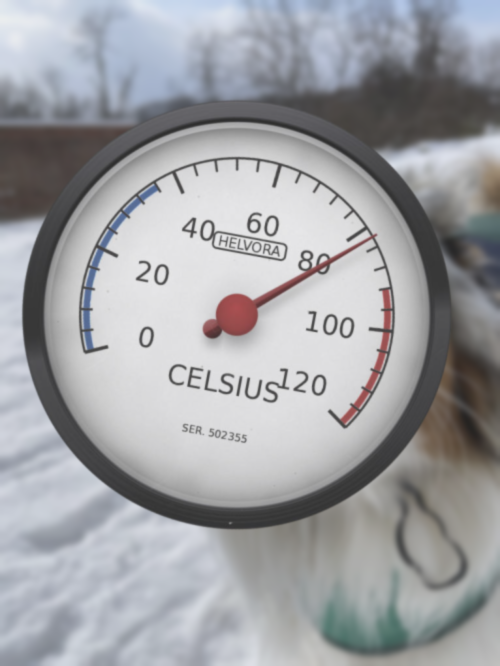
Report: 82 °C
